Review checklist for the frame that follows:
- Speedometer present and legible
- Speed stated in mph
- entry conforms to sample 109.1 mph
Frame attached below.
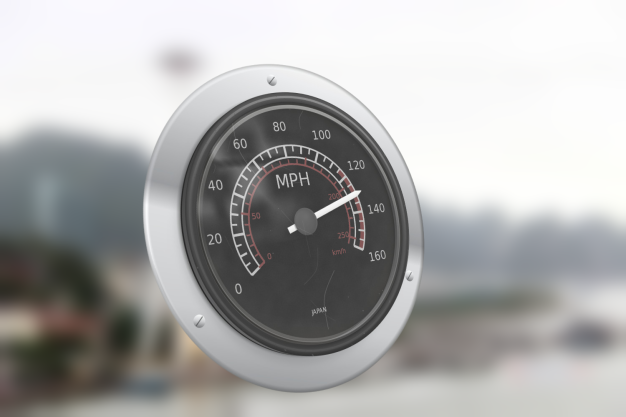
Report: 130 mph
